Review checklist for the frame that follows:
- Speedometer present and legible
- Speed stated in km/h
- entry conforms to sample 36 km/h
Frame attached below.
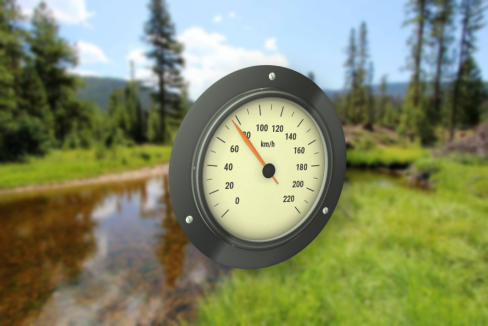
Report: 75 km/h
